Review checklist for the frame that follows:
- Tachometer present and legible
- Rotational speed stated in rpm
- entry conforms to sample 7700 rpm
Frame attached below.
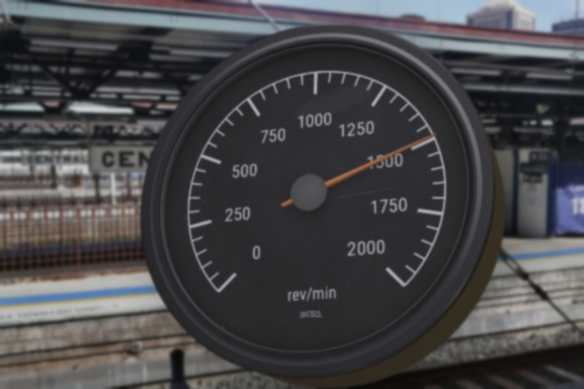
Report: 1500 rpm
